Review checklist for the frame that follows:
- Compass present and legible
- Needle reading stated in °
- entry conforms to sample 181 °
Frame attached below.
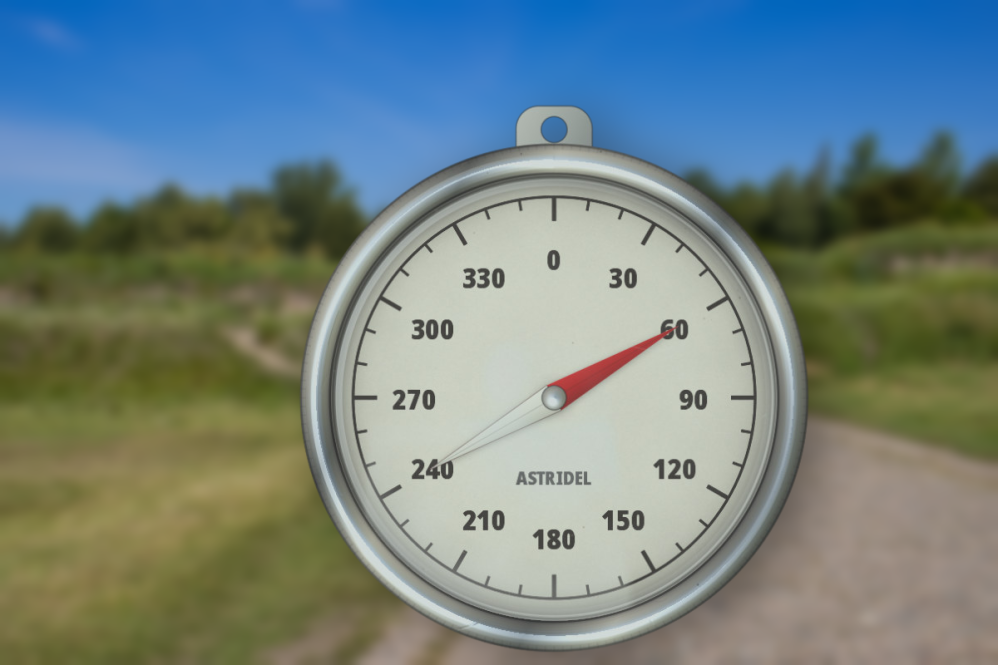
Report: 60 °
